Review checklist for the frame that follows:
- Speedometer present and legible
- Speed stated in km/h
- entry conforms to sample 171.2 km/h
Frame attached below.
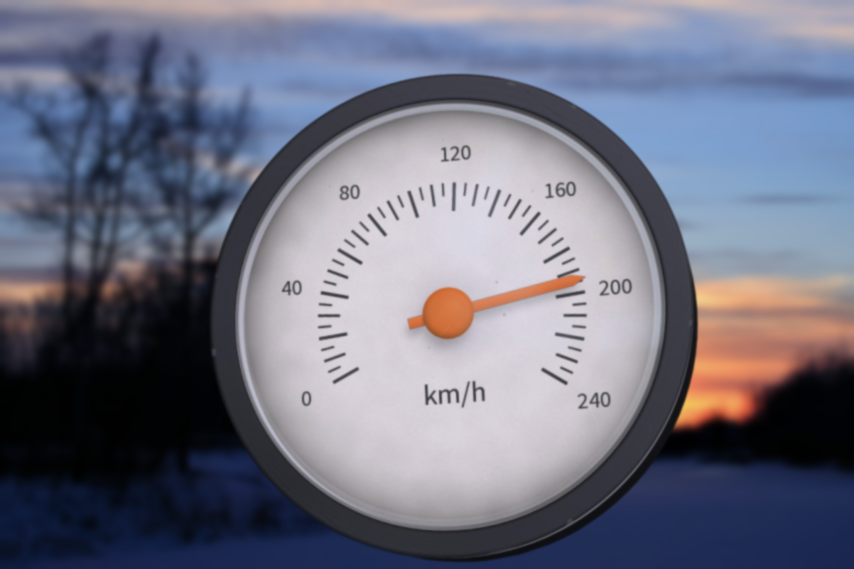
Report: 195 km/h
